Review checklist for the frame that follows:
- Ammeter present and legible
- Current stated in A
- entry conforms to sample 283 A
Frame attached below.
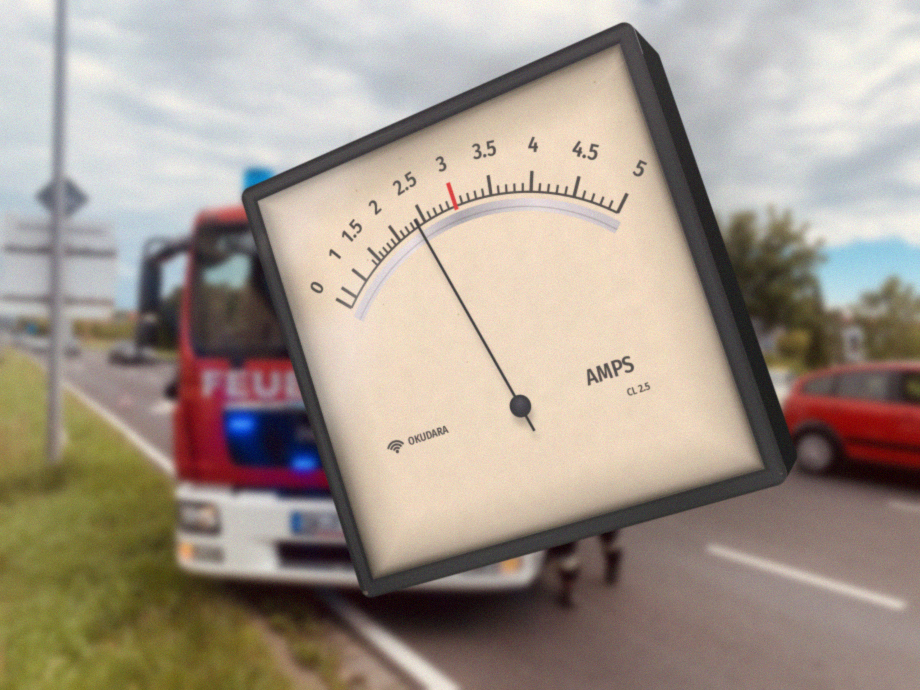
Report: 2.4 A
